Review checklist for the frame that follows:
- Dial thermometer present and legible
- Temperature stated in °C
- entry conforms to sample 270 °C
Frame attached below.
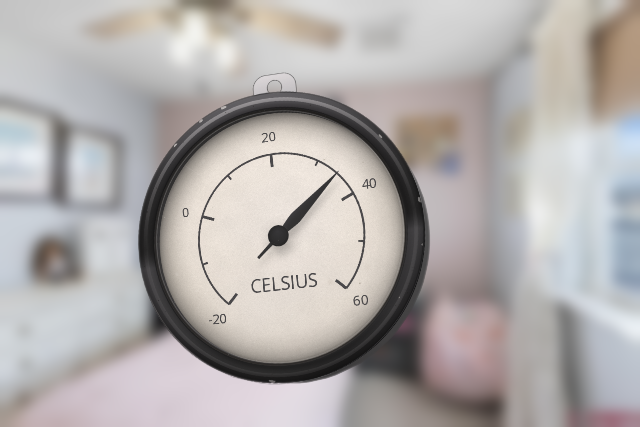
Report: 35 °C
